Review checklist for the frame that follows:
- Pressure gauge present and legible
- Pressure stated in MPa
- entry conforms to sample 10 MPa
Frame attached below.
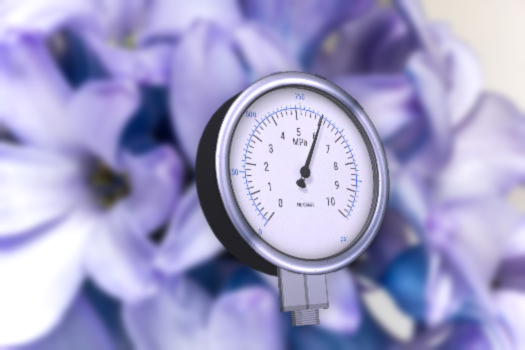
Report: 6 MPa
